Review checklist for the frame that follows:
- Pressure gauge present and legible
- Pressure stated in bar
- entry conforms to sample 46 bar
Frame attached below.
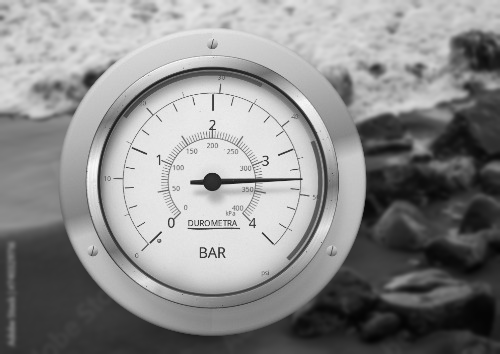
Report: 3.3 bar
